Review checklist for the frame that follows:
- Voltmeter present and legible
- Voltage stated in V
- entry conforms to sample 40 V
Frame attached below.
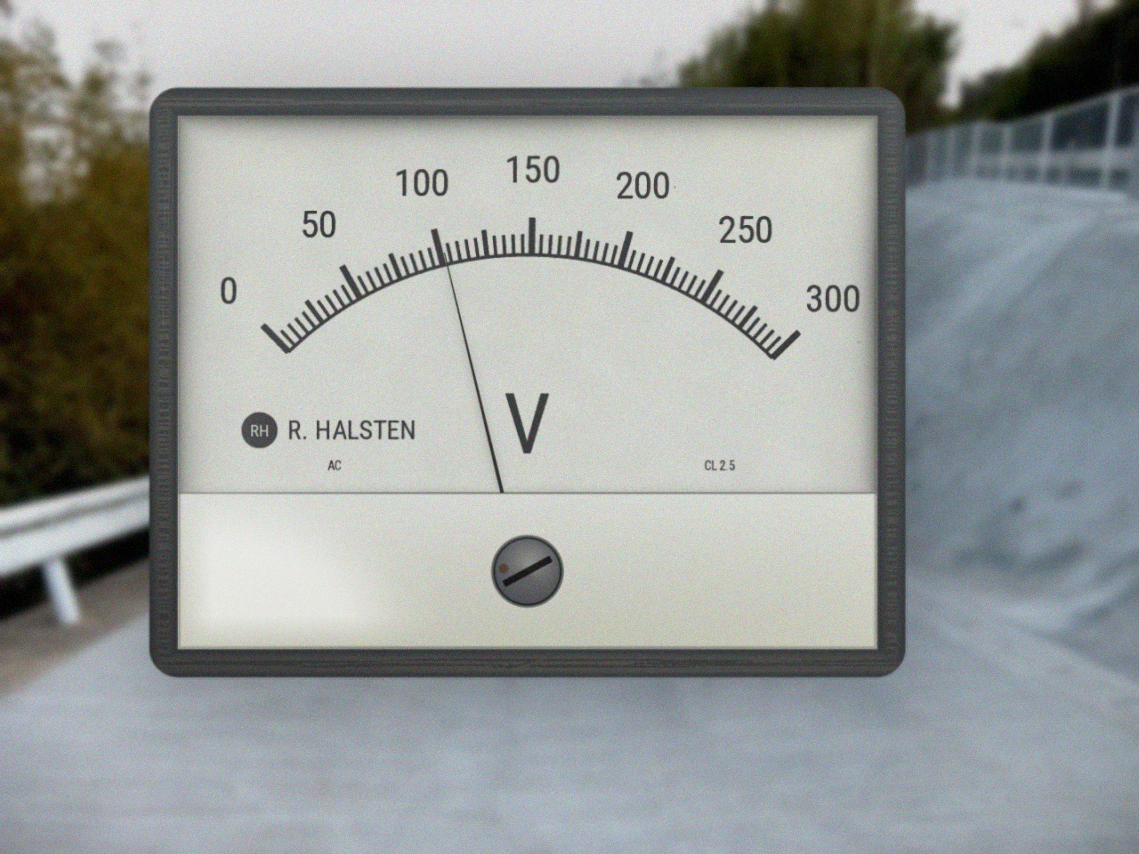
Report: 102.5 V
